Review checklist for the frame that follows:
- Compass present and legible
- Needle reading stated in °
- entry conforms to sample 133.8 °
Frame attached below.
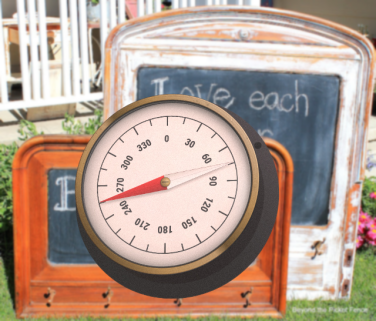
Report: 255 °
